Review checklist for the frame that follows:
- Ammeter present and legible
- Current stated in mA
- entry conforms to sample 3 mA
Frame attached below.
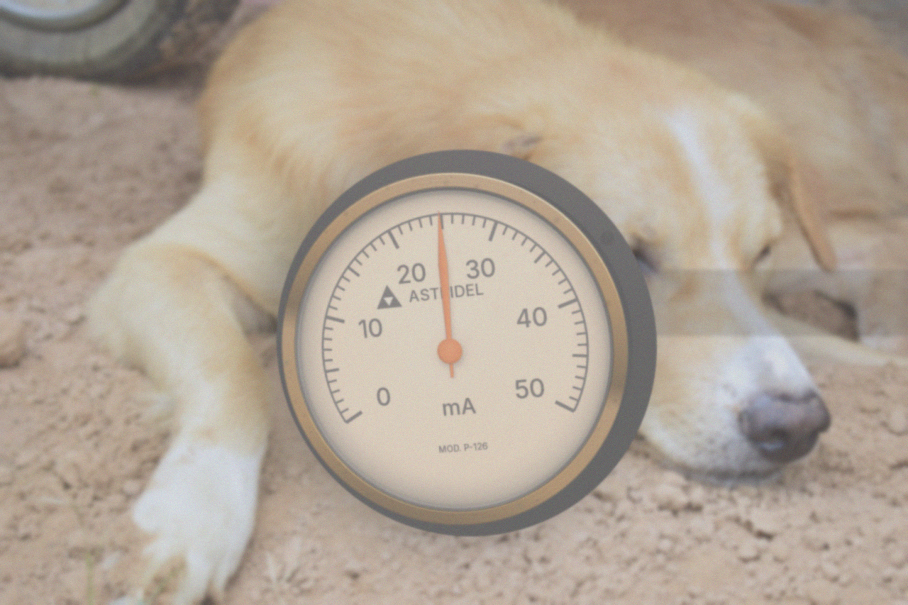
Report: 25 mA
